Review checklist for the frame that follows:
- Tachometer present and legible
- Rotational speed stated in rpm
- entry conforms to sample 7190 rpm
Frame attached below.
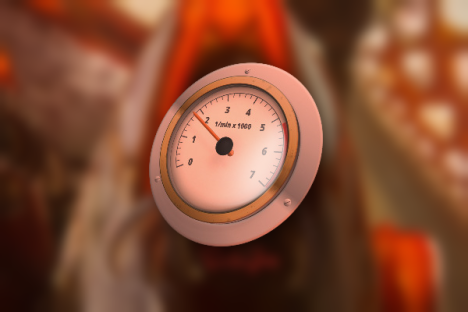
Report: 1800 rpm
